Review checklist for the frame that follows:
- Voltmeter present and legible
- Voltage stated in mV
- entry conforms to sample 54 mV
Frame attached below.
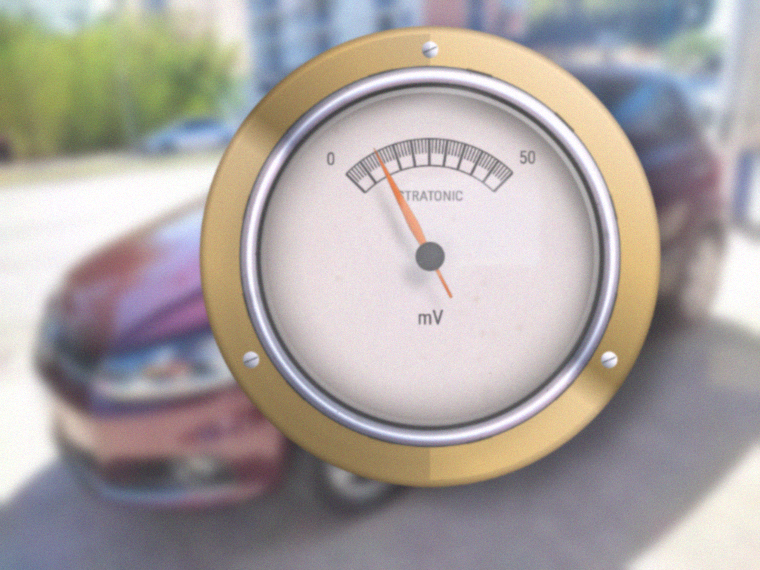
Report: 10 mV
